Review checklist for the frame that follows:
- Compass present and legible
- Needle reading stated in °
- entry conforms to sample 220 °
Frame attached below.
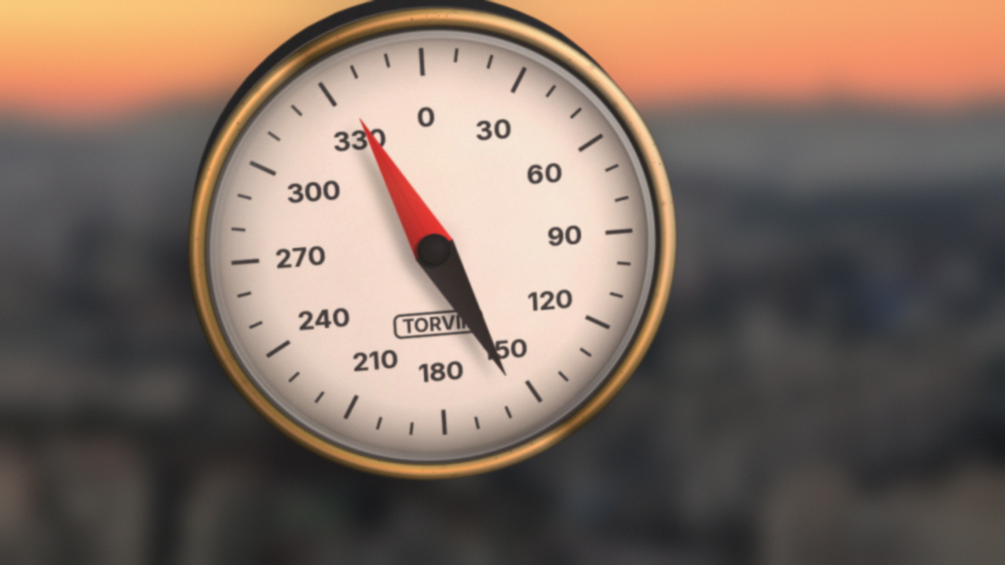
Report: 335 °
